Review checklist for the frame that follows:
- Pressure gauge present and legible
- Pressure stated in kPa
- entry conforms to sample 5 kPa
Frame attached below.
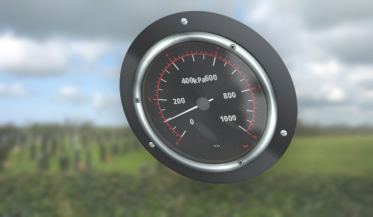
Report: 100 kPa
